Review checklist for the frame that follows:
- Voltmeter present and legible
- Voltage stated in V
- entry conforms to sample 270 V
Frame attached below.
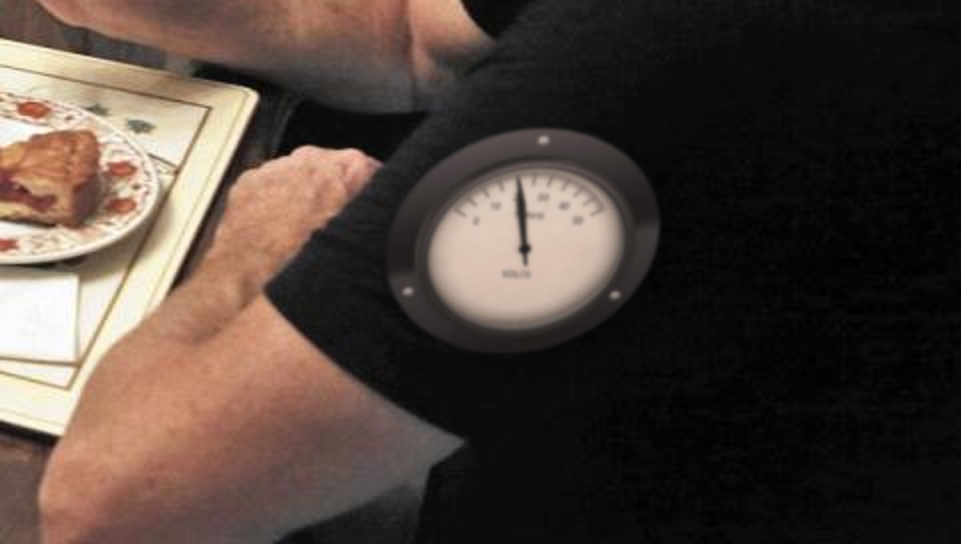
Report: 20 V
